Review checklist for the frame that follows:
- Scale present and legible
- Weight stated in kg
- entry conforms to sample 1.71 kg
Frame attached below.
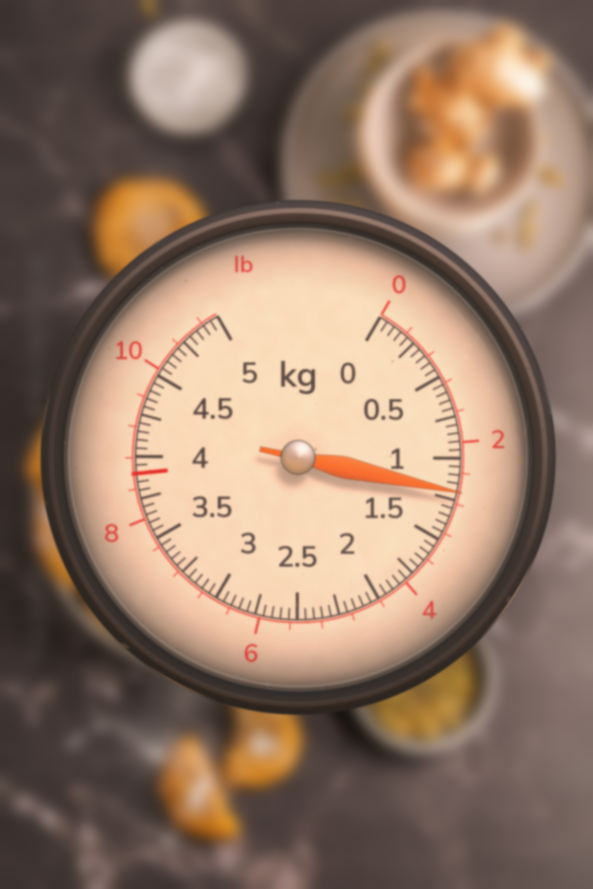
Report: 1.2 kg
